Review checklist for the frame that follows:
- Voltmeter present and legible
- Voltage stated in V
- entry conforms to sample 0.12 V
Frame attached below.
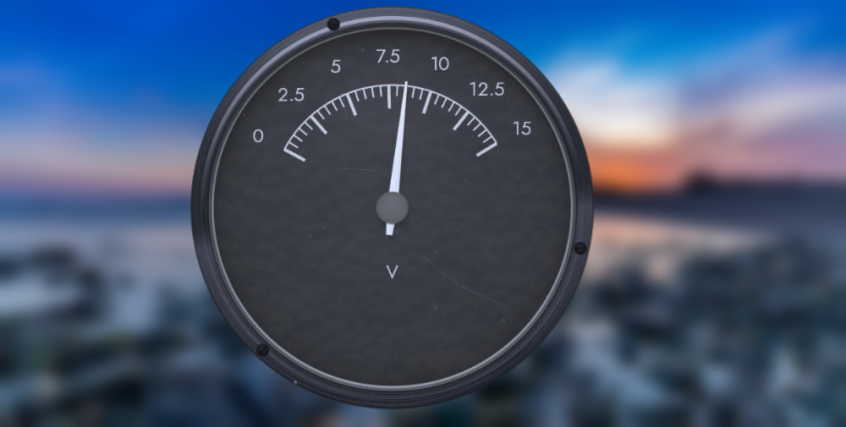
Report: 8.5 V
